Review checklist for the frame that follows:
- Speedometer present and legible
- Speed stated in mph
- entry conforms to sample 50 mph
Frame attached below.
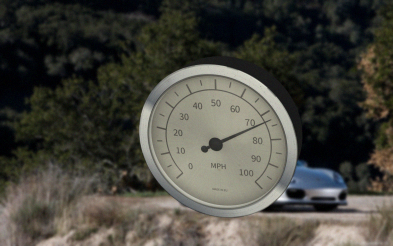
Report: 72.5 mph
